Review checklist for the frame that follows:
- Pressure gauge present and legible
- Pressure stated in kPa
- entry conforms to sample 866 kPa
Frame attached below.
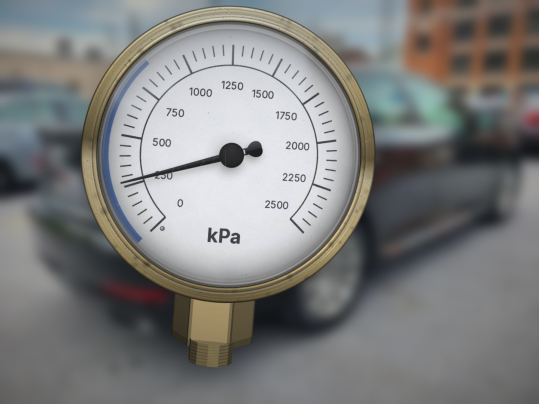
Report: 275 kPa
